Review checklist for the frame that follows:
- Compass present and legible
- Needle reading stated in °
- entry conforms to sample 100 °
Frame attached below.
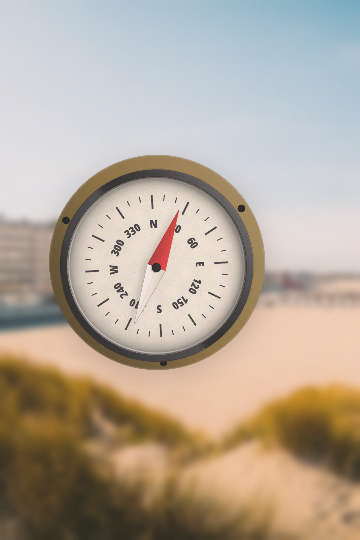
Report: 25 °
